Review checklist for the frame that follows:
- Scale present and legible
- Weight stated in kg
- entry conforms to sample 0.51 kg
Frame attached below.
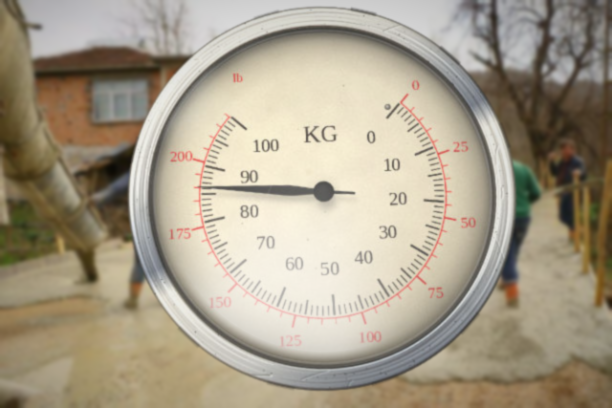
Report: 86 kg
